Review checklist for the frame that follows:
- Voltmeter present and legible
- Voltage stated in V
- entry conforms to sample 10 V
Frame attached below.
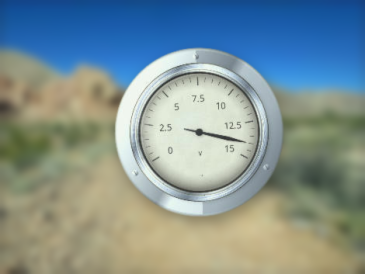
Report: 14 V
